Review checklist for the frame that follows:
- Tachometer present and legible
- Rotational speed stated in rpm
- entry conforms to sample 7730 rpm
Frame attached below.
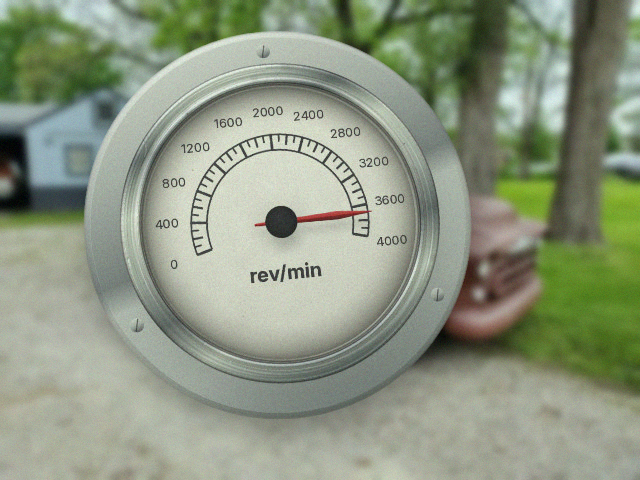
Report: 3700 rpm
